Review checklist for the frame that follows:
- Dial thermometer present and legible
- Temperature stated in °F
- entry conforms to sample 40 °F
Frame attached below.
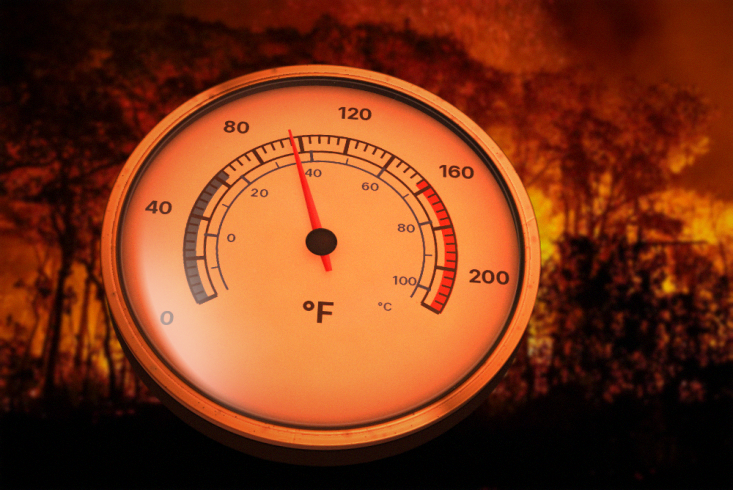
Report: 96 °F
